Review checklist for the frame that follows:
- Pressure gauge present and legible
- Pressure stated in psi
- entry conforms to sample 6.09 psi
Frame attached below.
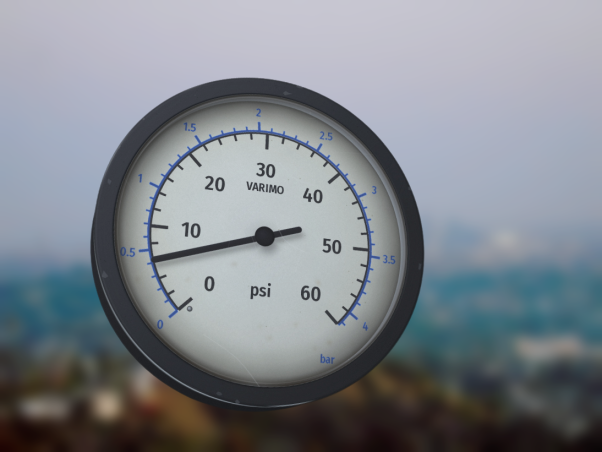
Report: 6 psi
